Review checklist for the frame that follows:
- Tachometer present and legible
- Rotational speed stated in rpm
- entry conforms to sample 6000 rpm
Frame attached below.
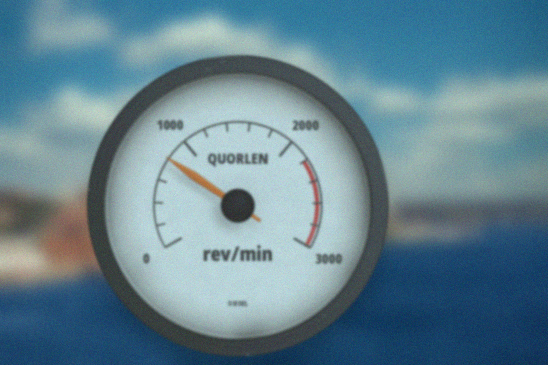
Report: 800 rpm
